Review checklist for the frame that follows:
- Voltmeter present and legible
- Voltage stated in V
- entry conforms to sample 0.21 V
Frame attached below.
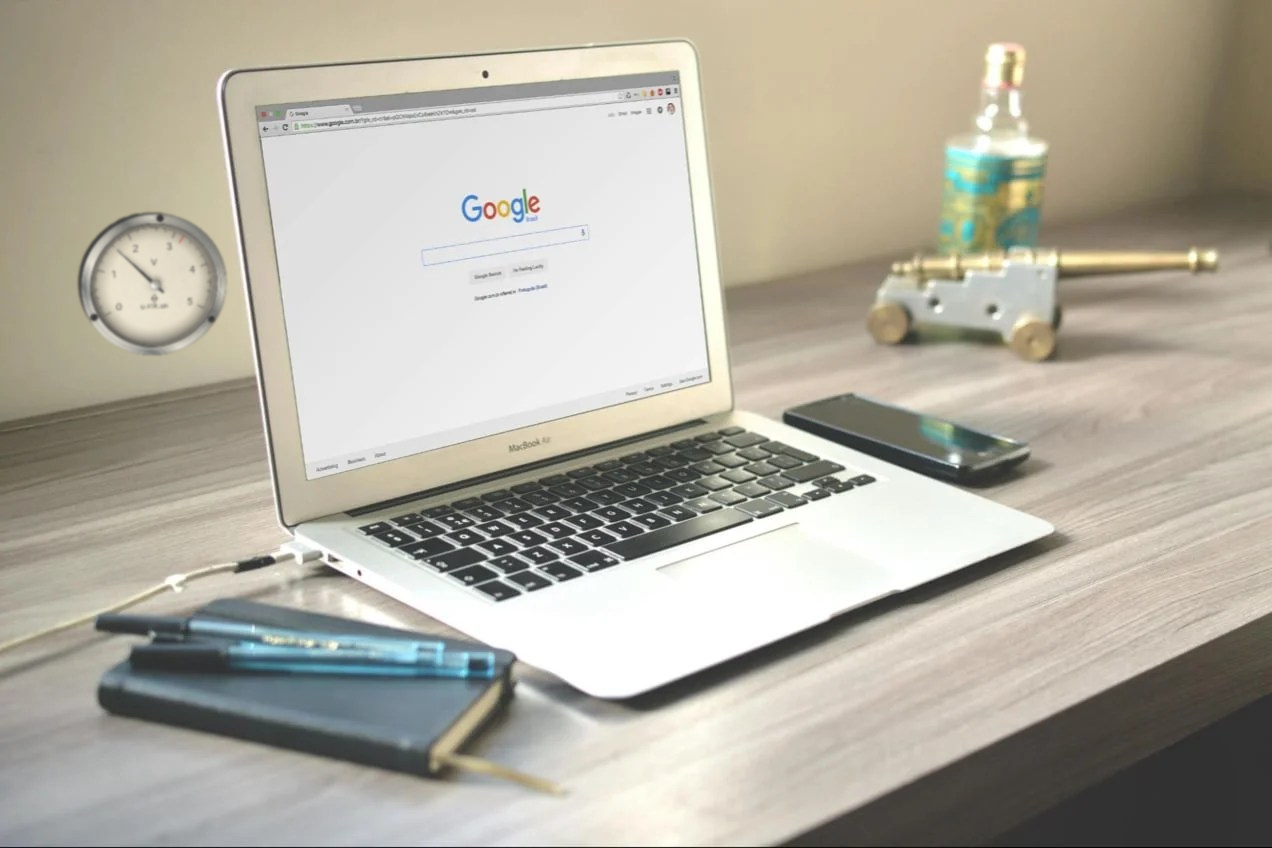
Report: 1.6 V
